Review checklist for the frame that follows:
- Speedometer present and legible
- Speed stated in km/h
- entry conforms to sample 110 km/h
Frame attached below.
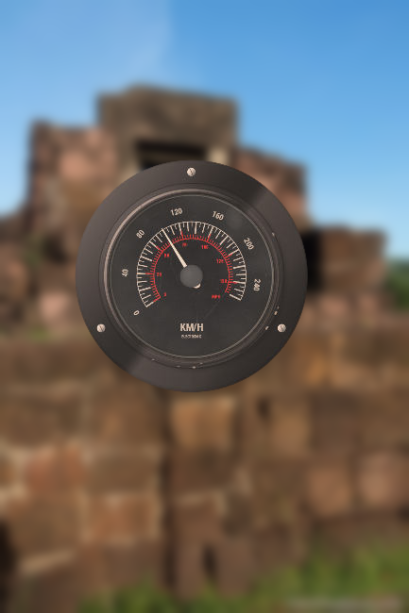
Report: 100 km/h
